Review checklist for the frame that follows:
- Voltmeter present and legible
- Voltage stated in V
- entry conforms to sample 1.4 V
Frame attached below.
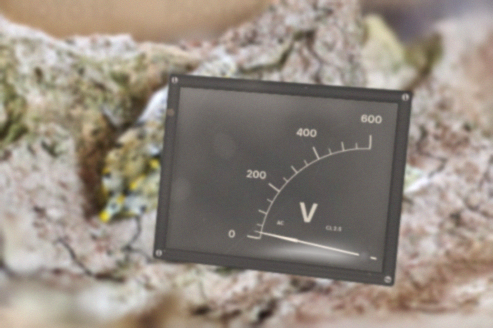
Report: 25 V
